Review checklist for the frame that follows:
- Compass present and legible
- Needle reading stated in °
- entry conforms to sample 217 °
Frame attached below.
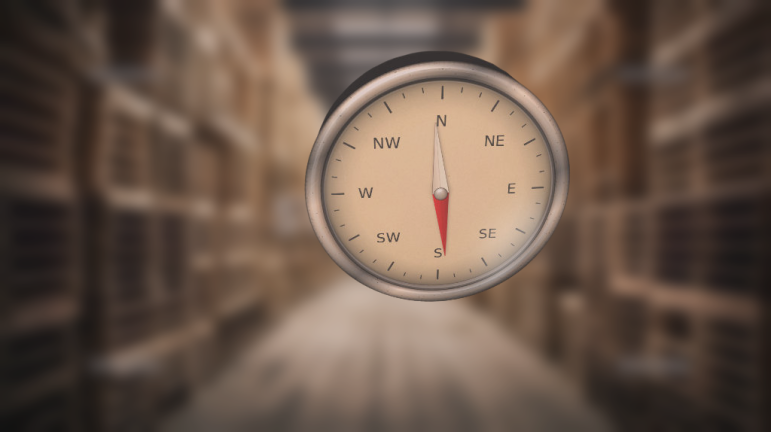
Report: 175 °
